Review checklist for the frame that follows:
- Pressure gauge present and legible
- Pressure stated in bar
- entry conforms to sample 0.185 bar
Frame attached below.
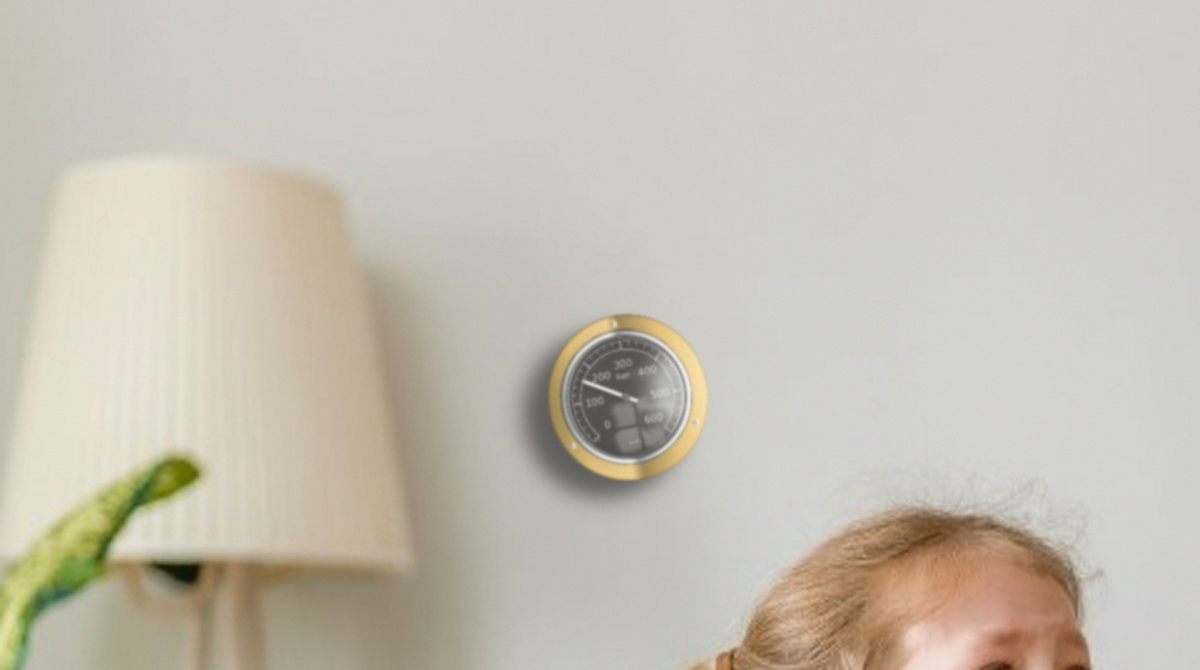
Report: 160 bar
